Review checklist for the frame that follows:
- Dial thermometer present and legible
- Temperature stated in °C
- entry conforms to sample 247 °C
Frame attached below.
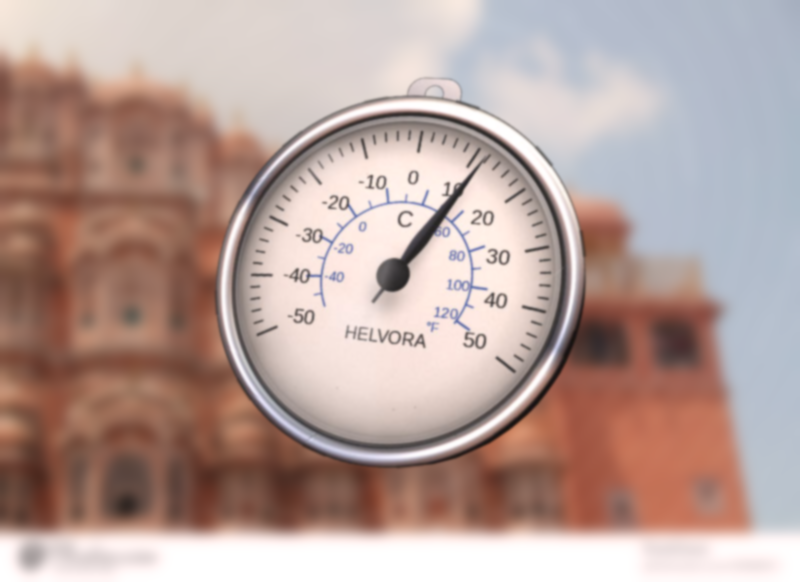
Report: 12 °C
